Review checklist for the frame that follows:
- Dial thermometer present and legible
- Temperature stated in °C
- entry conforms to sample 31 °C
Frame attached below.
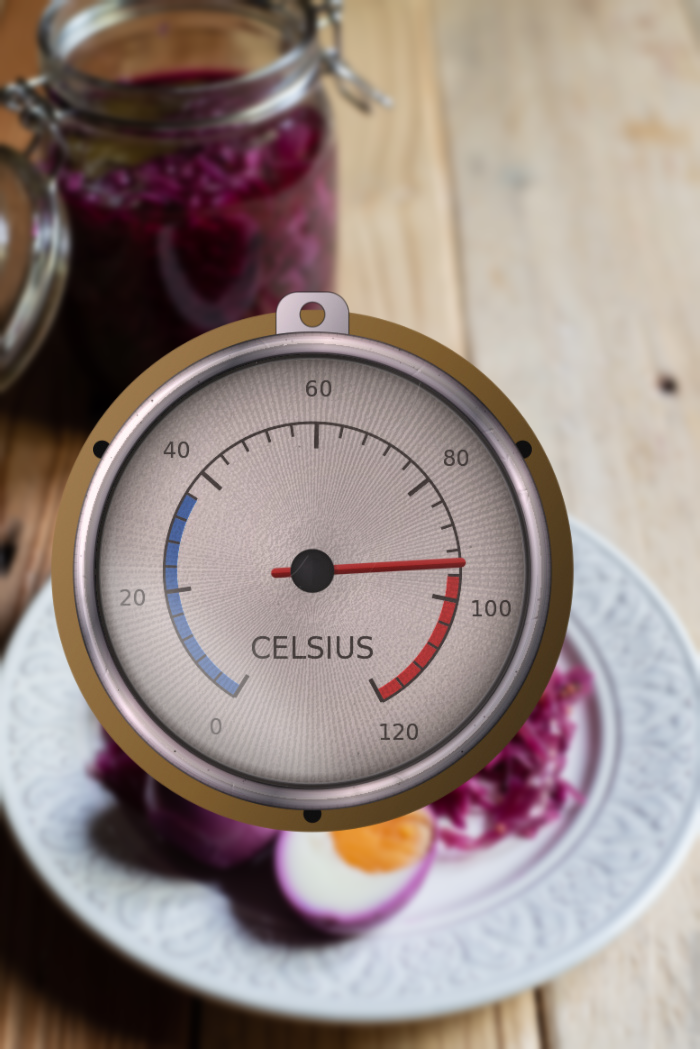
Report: 94 °C
